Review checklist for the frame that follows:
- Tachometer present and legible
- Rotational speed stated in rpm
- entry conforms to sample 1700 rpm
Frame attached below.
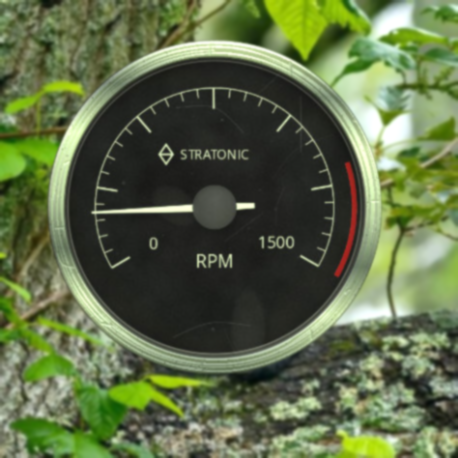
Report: 175 rpm
